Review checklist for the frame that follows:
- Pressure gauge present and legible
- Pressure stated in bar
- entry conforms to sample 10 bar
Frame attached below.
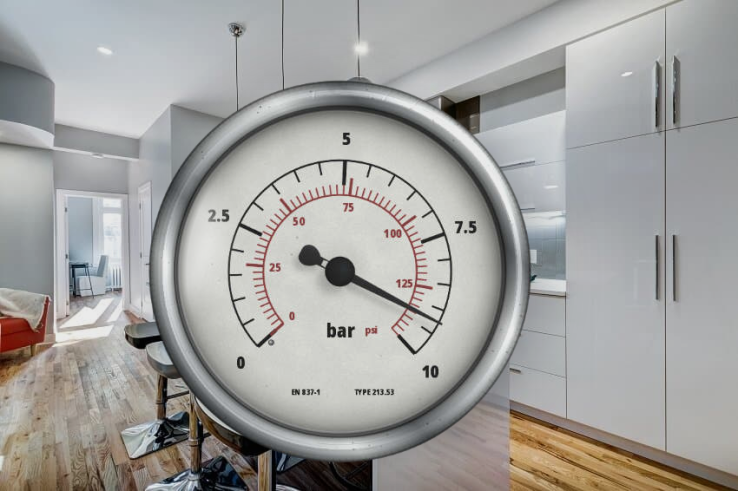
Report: 9.25 bar
